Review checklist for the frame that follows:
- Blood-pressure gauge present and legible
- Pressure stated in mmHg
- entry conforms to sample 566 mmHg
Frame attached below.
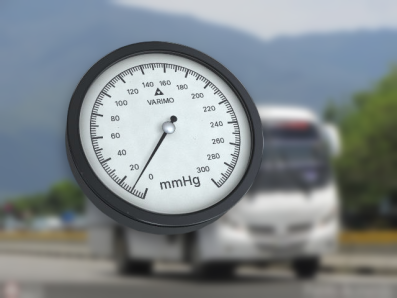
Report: 10 mmHg
